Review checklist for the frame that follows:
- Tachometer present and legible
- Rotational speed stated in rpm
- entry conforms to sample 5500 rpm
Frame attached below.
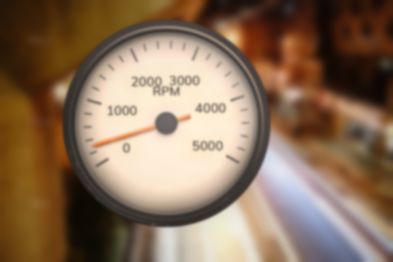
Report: 300 rpm
